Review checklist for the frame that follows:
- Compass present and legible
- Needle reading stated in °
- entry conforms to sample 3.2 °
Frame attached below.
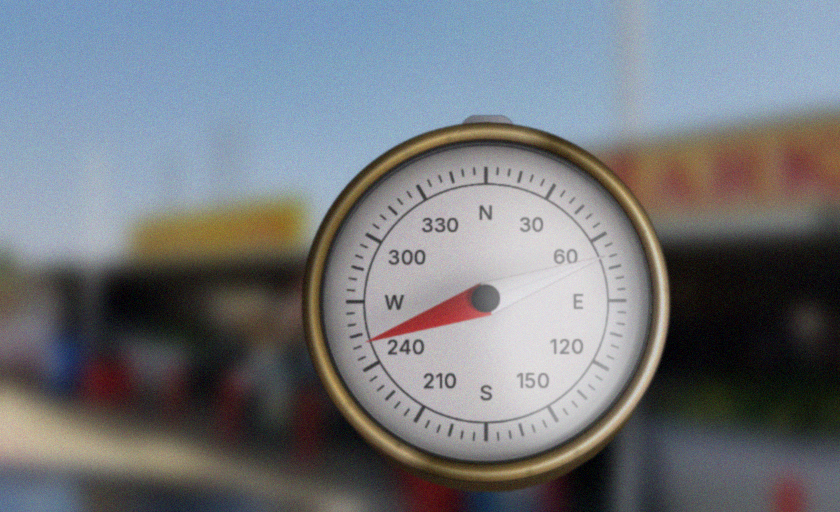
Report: 250 °
